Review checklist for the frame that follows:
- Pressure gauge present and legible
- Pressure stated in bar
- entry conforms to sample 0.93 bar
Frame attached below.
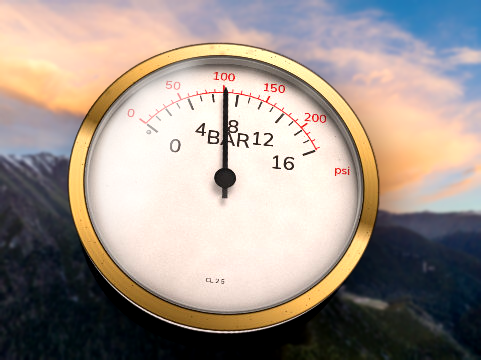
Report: 7 bar
